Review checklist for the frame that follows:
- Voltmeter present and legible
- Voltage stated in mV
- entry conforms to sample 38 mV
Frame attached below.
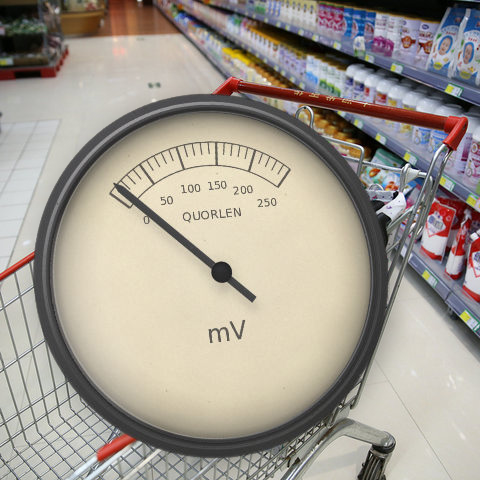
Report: 10 mV
